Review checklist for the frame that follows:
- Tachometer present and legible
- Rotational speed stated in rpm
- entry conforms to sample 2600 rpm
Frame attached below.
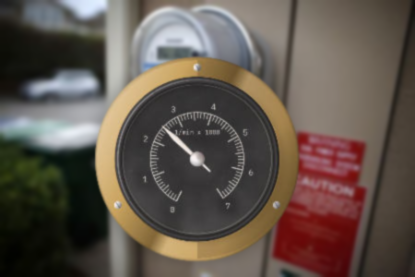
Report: 2500 rpm
